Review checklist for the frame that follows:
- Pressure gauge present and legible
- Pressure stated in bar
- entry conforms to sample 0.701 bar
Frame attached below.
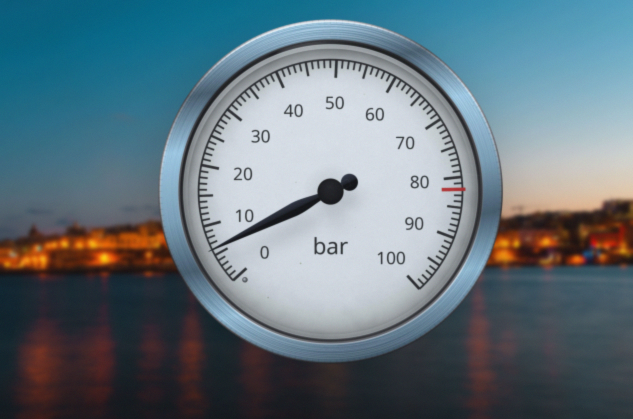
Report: 6 bar
